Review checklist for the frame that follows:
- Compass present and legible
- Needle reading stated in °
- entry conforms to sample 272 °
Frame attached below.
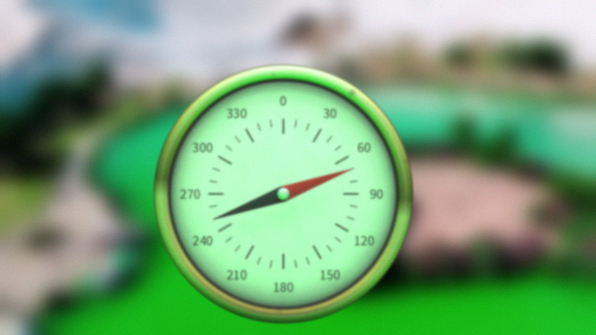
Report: 70 °
